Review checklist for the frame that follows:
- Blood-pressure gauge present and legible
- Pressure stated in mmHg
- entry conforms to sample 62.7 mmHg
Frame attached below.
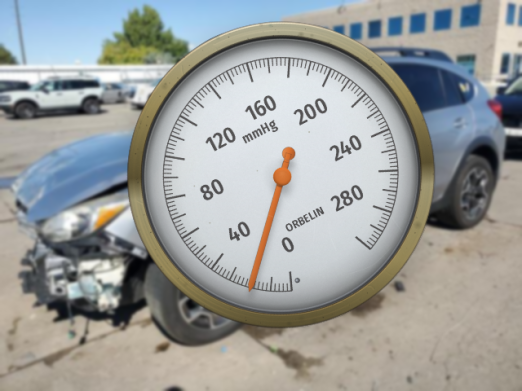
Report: 20 mmHg
